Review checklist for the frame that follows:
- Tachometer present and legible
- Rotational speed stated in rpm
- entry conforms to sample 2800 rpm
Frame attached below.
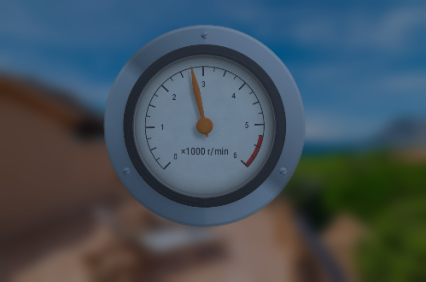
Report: 2750 rpm
